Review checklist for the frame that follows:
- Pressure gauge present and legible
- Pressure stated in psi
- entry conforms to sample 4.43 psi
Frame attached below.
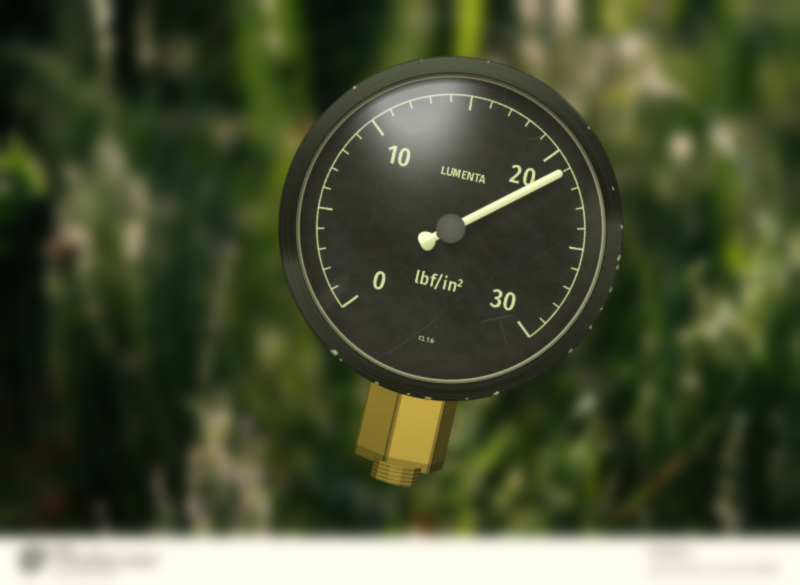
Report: 21 psi
